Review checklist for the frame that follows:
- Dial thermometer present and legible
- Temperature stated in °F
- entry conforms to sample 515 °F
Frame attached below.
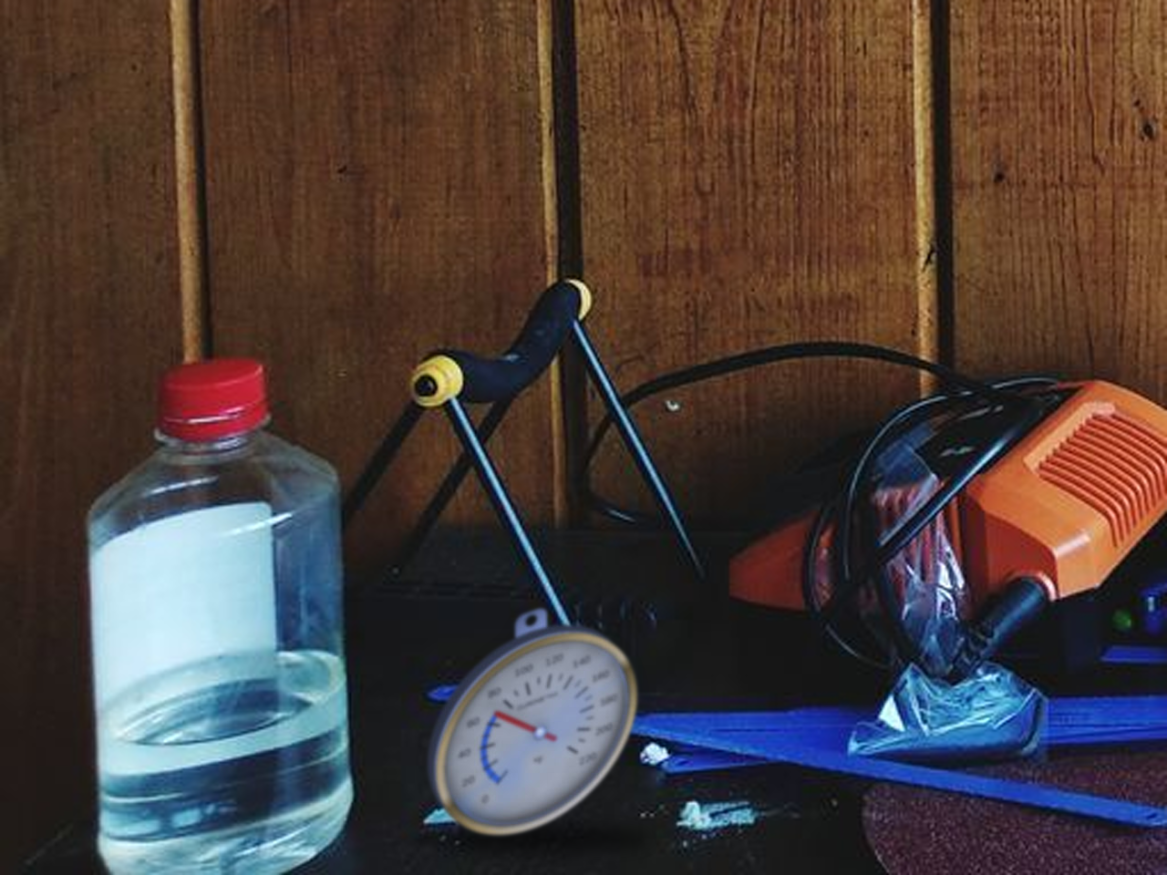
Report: 70 °F
